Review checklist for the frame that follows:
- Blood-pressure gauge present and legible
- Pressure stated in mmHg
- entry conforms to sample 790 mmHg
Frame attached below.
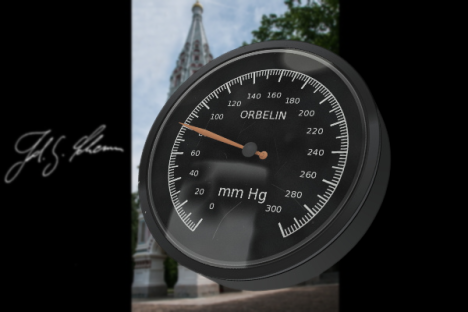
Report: 80 mmHg
